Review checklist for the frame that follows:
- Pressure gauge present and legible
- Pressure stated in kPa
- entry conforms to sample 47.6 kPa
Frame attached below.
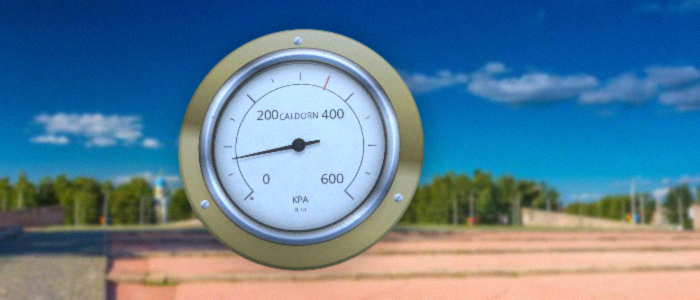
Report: 75 kPa
